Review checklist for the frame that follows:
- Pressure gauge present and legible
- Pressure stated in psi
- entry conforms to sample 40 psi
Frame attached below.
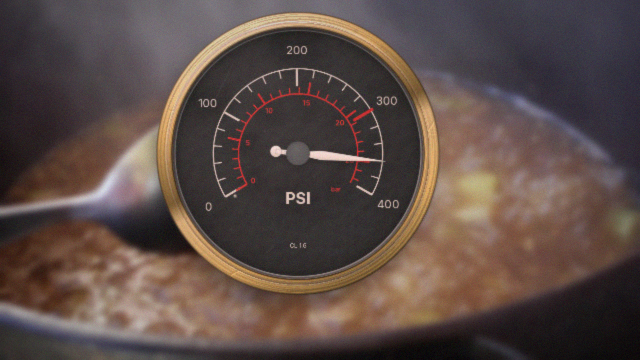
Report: 360 psi
